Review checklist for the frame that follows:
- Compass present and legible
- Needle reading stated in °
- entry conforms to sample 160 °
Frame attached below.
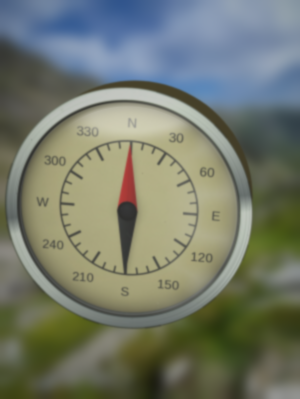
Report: 0 °
